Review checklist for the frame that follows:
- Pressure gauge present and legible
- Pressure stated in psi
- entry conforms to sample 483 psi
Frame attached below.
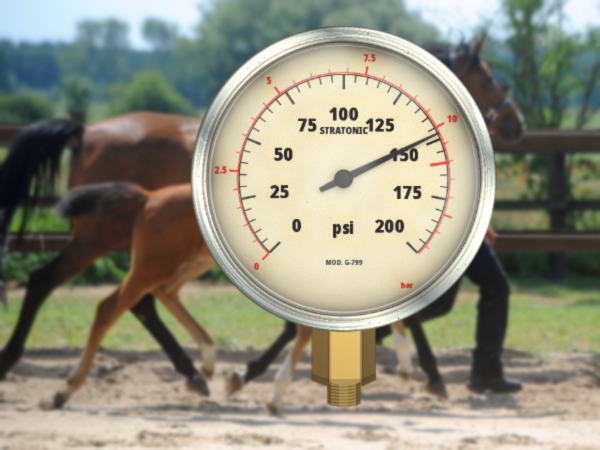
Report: 147.5 psi
